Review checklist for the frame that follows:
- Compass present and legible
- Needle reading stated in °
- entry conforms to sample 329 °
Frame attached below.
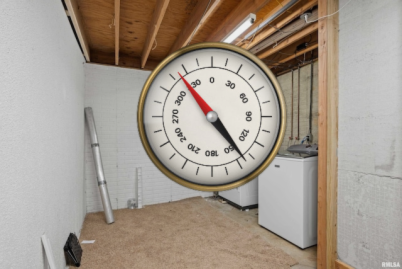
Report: 322.5 °
